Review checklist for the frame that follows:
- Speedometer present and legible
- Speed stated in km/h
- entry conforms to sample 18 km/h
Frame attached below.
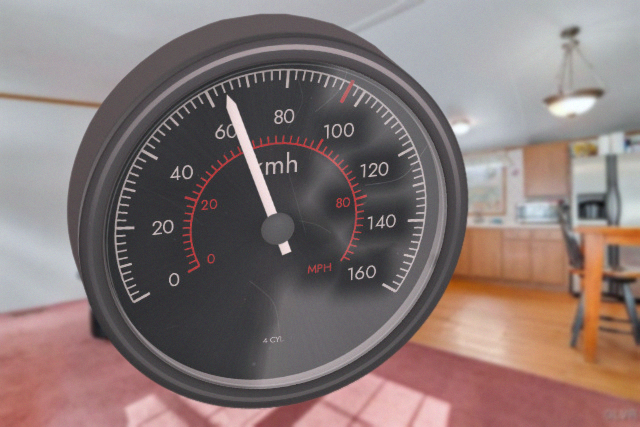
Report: 64 km/h
